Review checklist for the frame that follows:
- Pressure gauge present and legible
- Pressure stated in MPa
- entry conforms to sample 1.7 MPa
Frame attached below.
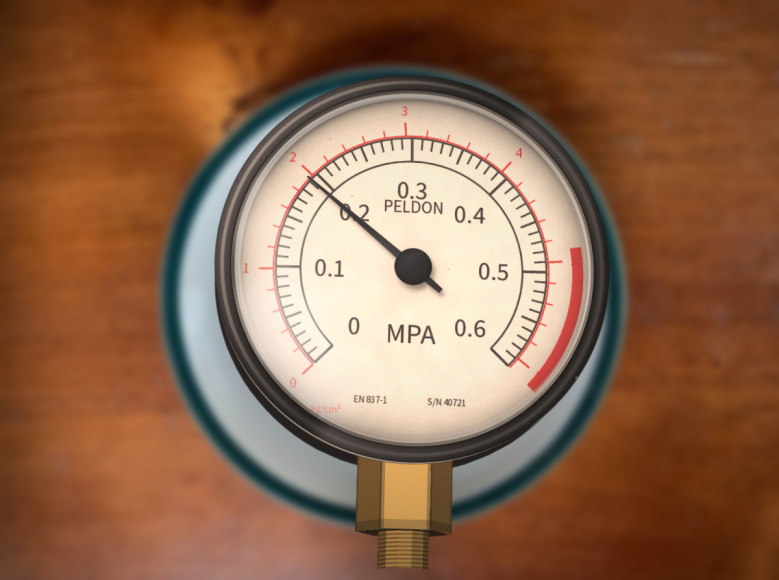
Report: 0.19 MPa
